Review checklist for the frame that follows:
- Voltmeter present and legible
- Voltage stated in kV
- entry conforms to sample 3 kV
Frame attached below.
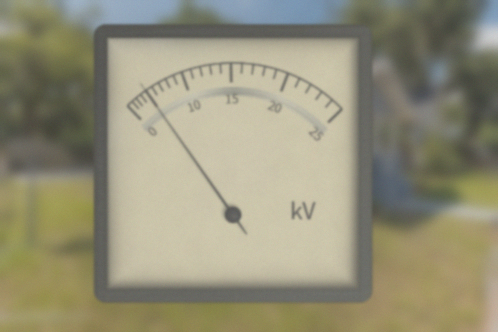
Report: 5 kV
